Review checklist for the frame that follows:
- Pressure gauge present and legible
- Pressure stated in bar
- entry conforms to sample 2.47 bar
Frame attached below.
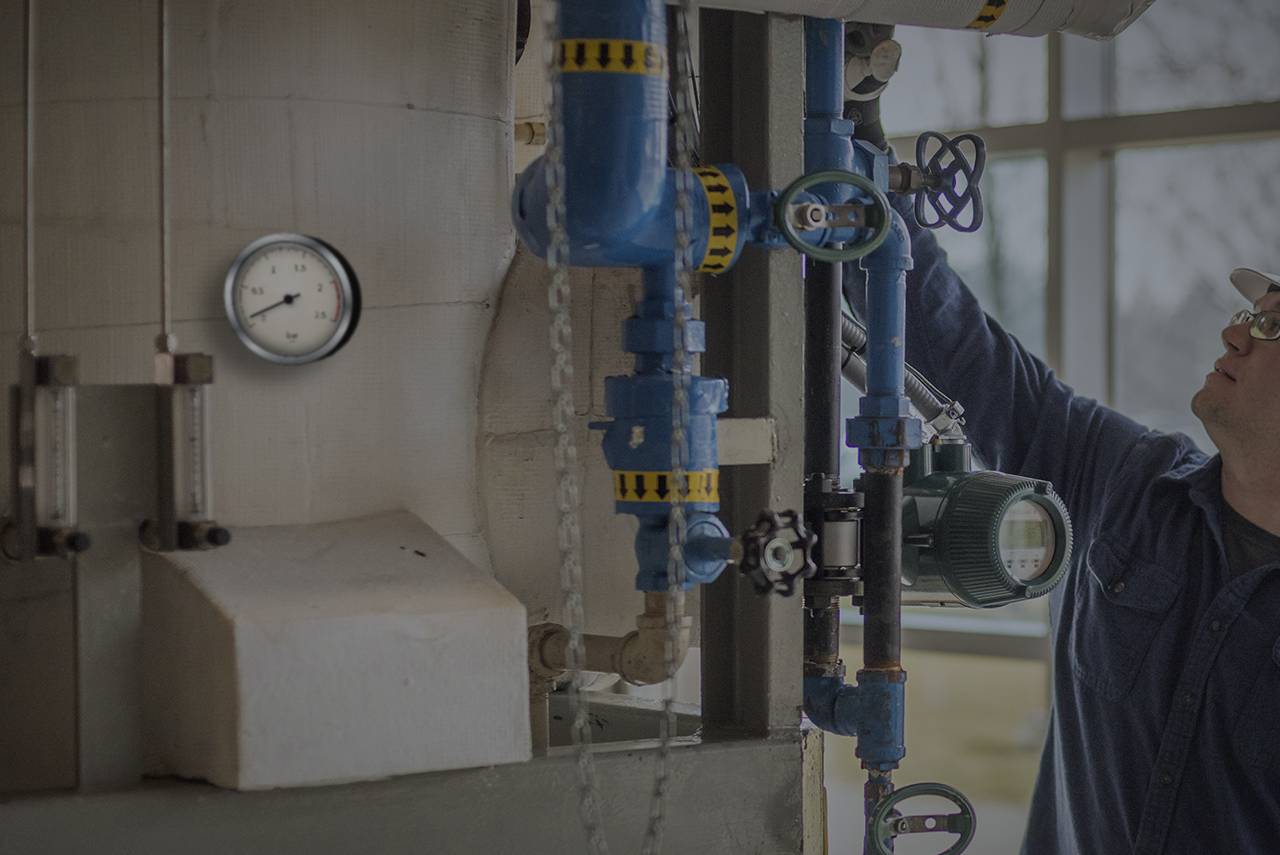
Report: 0.1 bar
